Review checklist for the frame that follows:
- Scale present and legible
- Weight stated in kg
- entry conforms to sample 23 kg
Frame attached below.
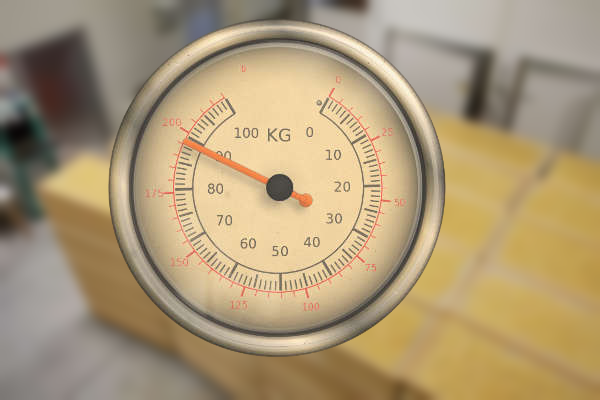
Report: 89 kg
